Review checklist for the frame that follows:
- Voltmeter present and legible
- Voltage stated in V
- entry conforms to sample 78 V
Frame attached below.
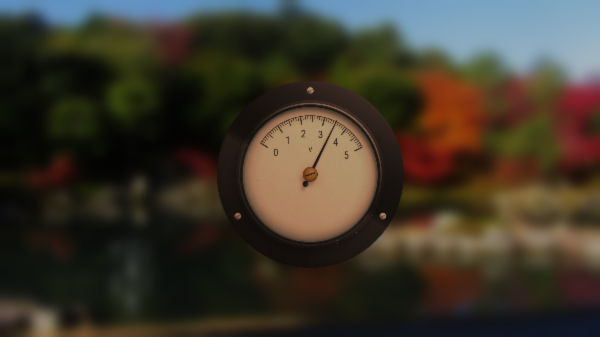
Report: 3.5 V
